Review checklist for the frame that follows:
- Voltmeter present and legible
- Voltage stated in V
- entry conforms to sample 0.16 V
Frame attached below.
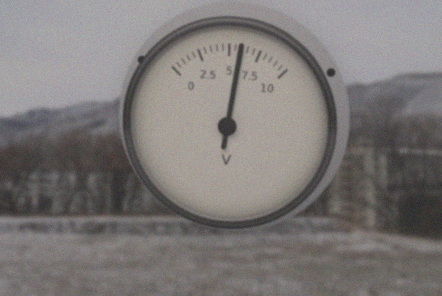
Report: 6 V
